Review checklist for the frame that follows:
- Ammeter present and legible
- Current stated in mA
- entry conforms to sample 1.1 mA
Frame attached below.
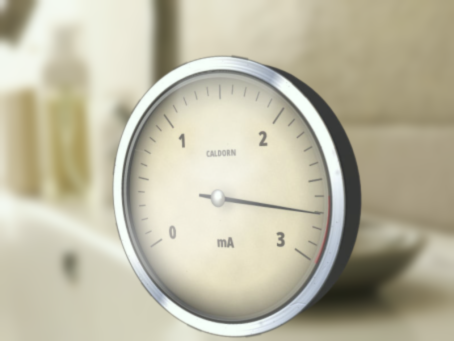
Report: 2.7 mA
